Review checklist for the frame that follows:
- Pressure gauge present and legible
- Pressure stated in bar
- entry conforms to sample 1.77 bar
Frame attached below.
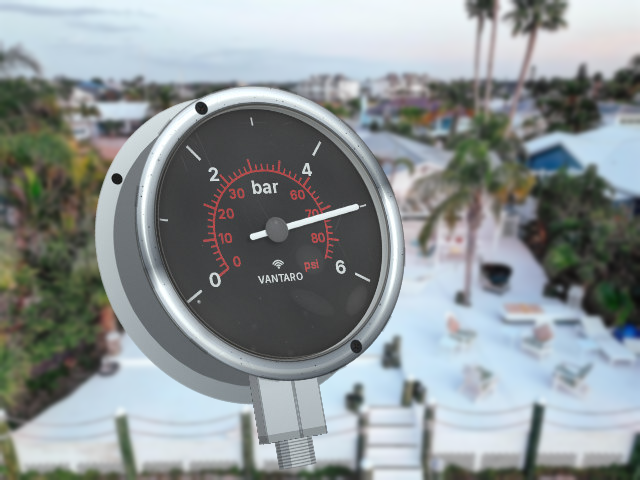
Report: 5 bar
